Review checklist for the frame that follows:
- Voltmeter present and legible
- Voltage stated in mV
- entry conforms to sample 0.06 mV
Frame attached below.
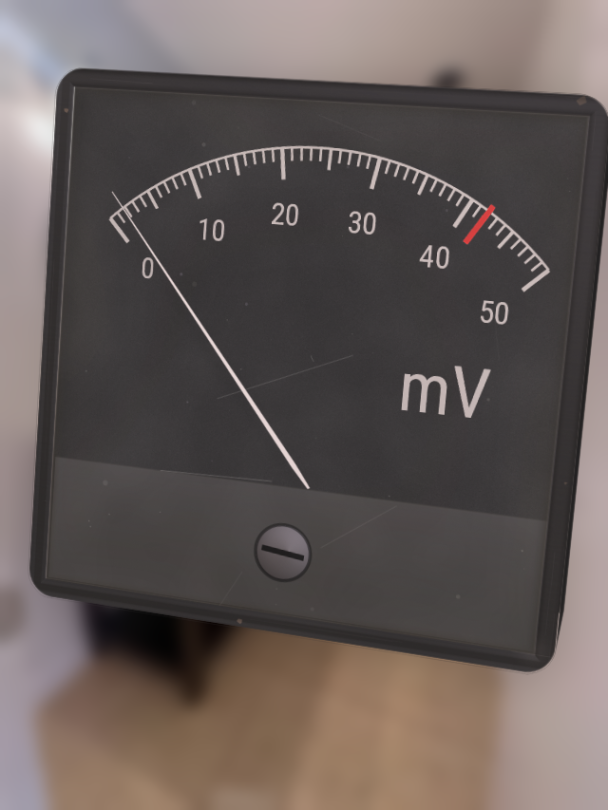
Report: 2 mV
